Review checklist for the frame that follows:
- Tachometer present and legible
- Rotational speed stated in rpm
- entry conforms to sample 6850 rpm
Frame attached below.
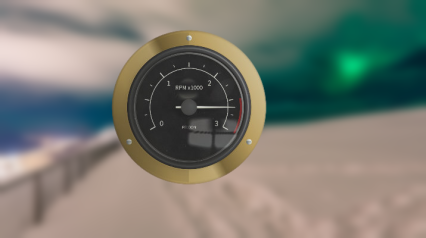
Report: 2625 rpm
